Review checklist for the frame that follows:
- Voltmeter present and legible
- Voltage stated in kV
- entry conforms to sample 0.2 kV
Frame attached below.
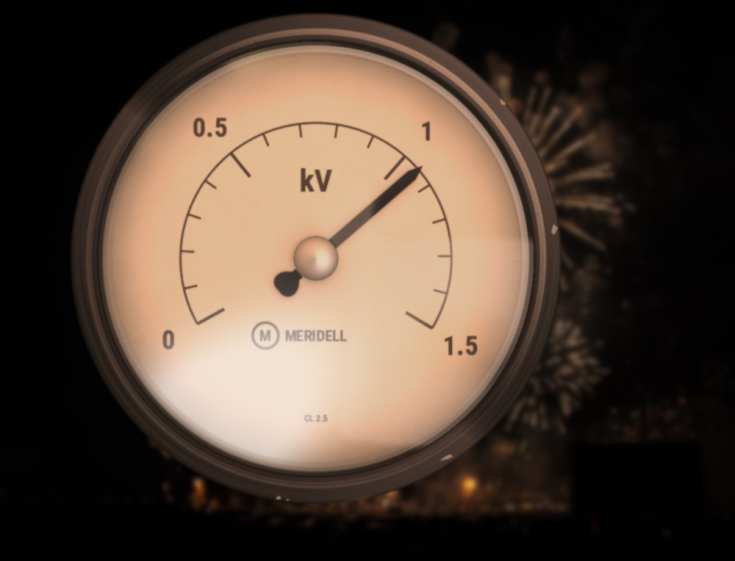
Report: 1.05 kV
